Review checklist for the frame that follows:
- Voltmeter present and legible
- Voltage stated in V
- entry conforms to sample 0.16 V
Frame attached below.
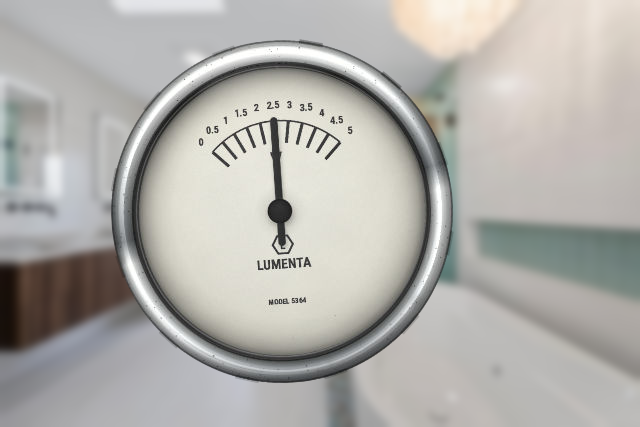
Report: 2.5 V
